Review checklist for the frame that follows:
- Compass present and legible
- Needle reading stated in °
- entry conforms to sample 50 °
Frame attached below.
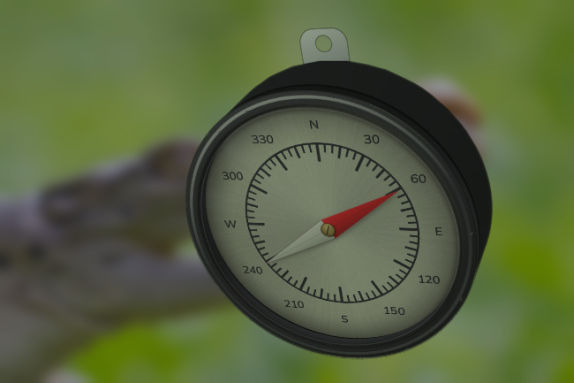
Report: 60 °
